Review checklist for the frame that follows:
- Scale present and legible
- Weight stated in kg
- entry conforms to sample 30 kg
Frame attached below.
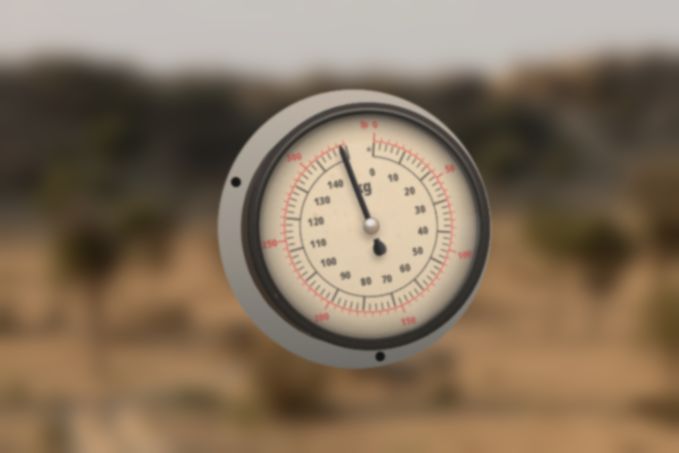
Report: 148 kg
